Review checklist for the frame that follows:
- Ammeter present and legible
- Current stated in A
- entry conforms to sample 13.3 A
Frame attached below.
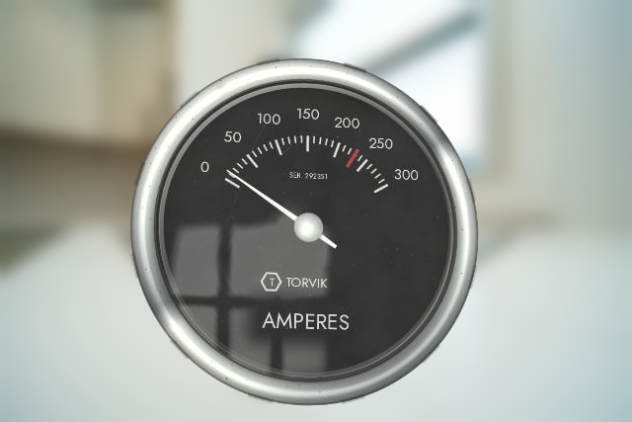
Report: 10 A
